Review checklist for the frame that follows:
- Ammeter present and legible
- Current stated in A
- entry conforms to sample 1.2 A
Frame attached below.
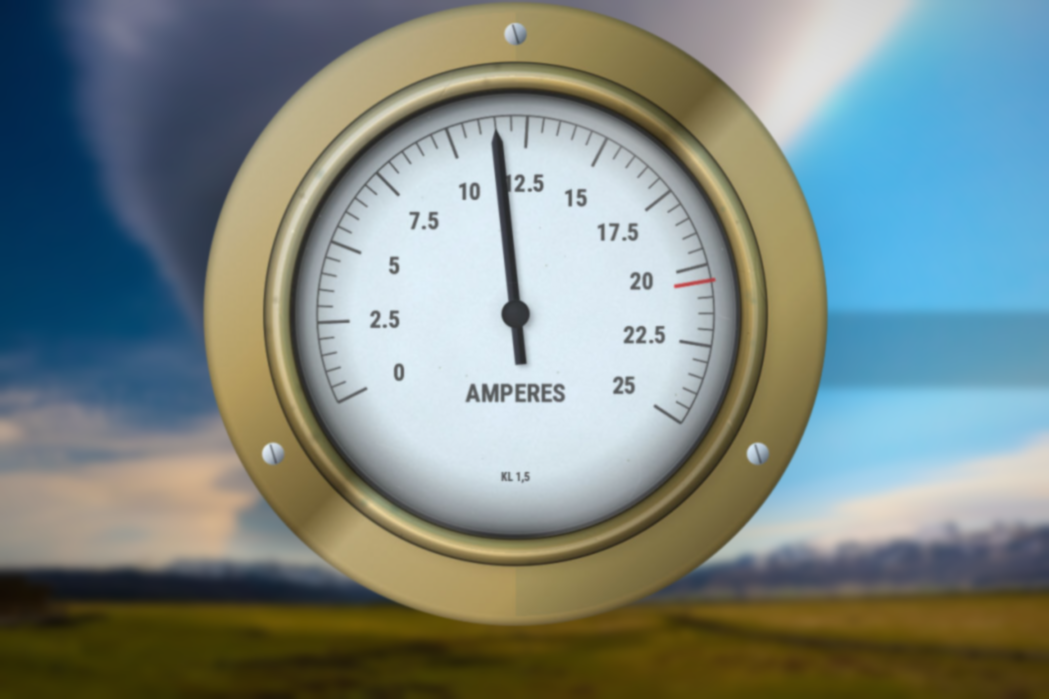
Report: 11.5 A
